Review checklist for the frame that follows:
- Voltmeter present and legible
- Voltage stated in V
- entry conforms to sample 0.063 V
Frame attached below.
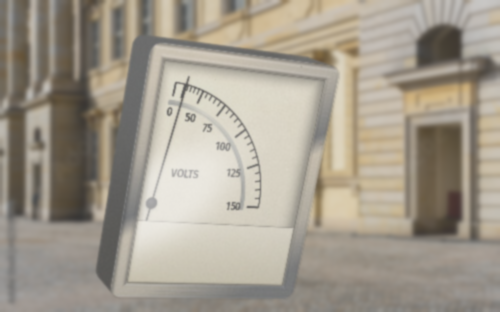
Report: 25 V
